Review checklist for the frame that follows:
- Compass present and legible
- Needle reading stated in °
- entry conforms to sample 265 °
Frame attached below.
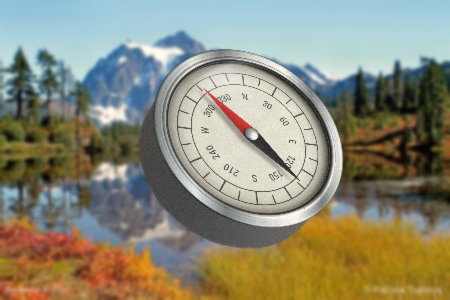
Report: 315 °
